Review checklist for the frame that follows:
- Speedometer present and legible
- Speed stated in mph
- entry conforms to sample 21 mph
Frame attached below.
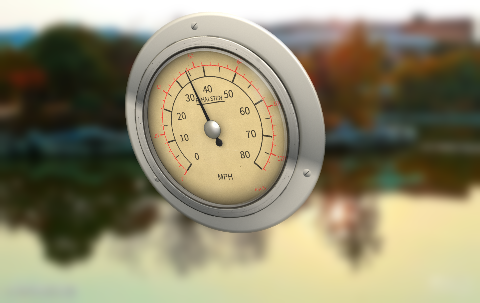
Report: 35 mph
